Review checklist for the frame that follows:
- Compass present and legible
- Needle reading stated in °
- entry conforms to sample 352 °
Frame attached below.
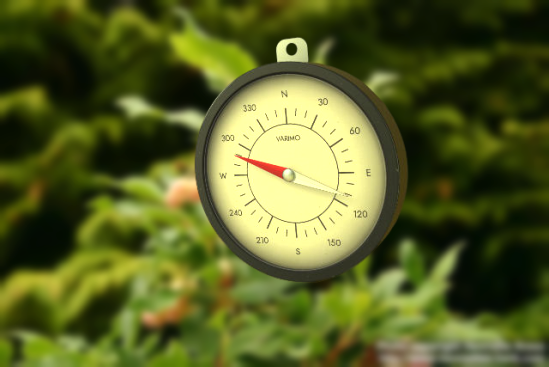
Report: 290 °
